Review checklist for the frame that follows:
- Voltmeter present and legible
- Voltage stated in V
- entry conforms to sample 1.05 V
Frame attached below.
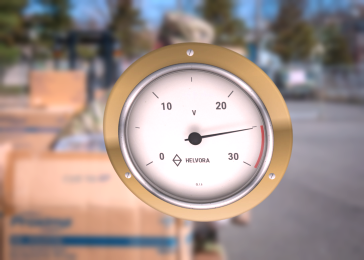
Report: 25 V
